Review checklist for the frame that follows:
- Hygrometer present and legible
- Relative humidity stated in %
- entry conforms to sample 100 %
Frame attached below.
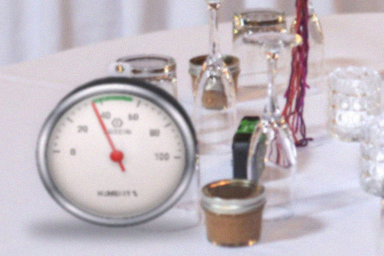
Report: 36 %
